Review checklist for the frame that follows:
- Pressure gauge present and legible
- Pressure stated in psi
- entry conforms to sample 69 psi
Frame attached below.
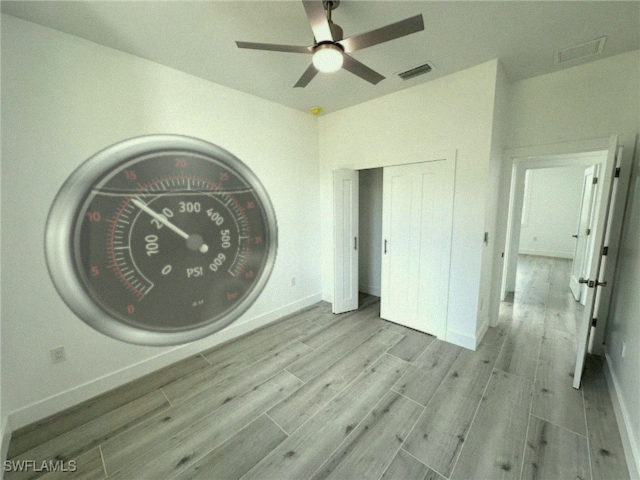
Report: 190 psi
